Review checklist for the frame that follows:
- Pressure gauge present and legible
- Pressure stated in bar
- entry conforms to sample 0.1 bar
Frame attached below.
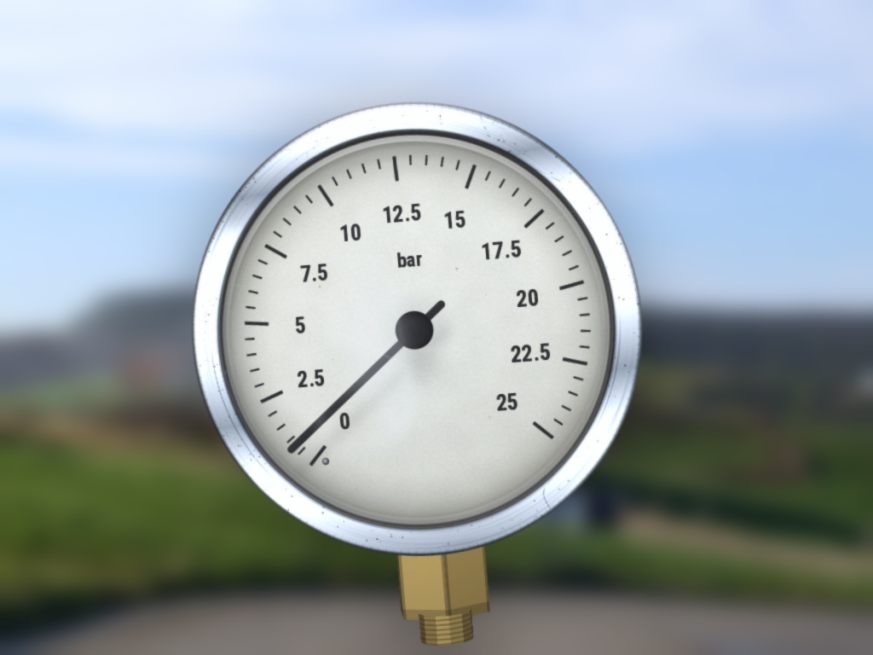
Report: 0.75 bar
